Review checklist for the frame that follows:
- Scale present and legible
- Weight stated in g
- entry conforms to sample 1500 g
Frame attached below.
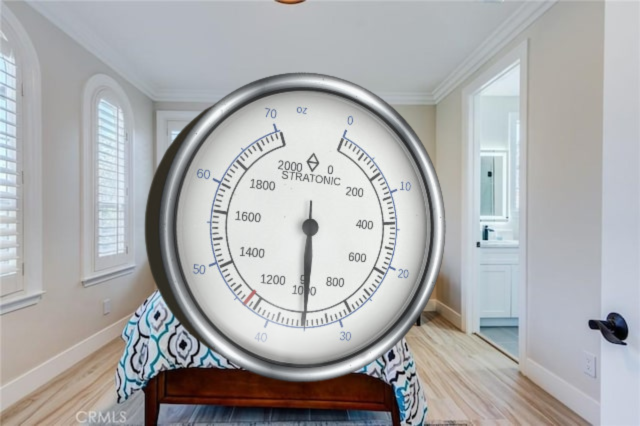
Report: 1000 g
